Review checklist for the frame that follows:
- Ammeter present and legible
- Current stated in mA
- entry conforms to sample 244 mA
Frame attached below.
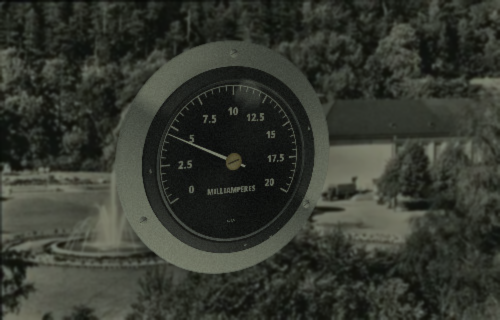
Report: 4.5 mA
